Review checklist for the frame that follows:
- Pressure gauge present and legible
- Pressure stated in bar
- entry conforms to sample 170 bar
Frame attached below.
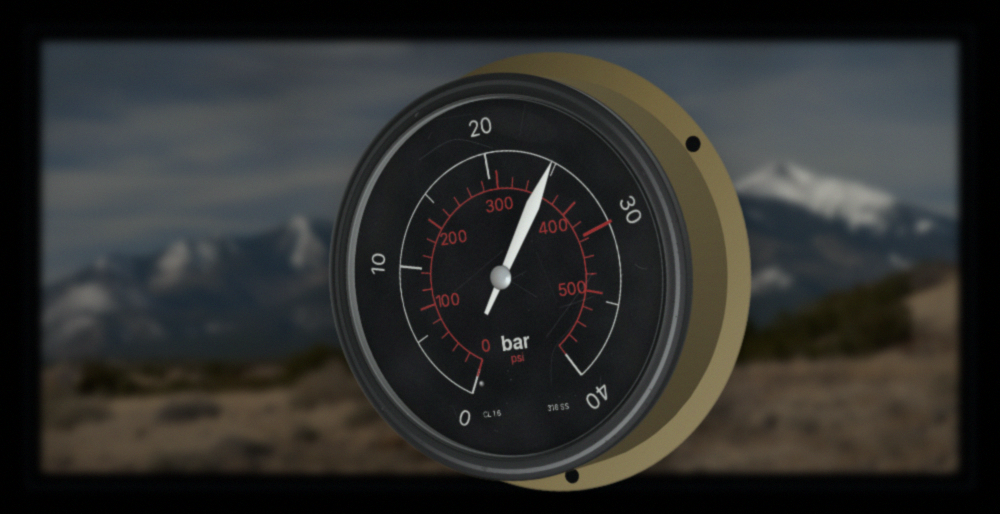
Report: 25 bar
